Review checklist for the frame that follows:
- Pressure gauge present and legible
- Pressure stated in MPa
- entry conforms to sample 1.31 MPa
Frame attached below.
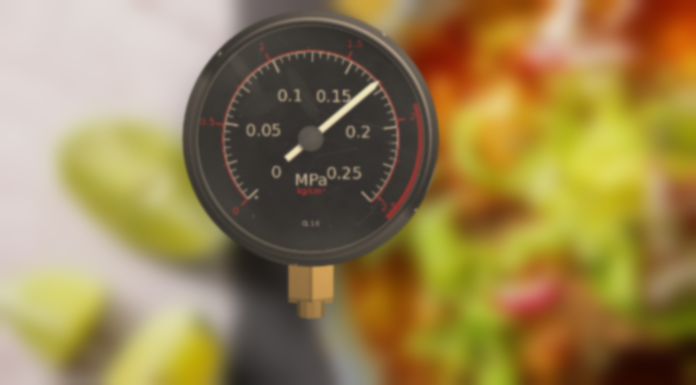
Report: 0.17 MPa
